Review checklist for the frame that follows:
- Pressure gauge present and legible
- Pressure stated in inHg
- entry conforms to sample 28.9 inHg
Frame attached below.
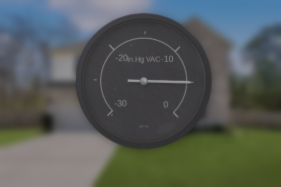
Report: -5 inHg
